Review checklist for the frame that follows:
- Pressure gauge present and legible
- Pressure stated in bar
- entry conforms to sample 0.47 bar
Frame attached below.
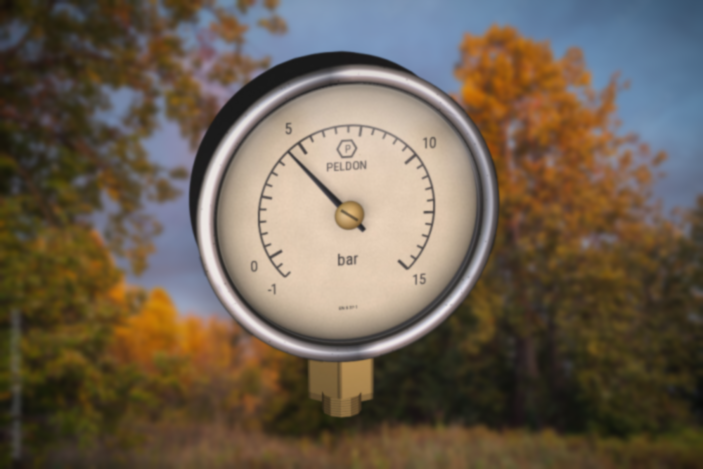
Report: 4.5 bar
